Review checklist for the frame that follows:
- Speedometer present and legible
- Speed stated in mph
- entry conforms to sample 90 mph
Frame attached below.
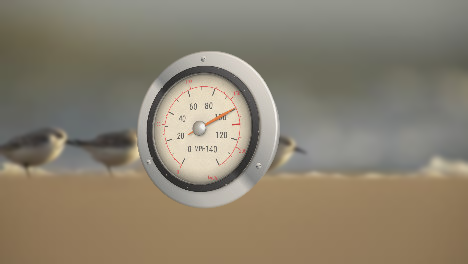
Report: 100 mph
